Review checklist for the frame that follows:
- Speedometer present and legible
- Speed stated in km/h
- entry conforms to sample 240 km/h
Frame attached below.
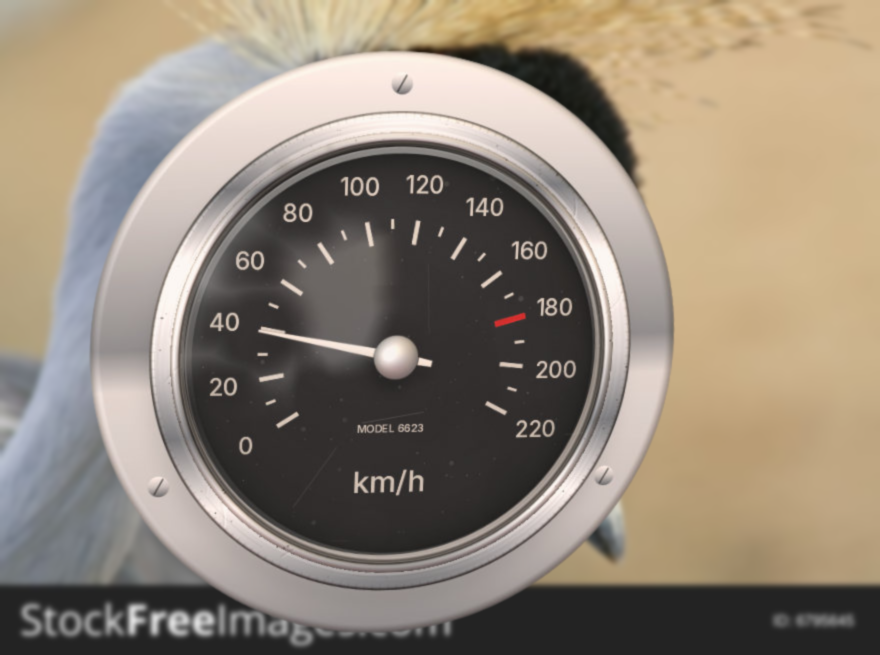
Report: 40 km/h
